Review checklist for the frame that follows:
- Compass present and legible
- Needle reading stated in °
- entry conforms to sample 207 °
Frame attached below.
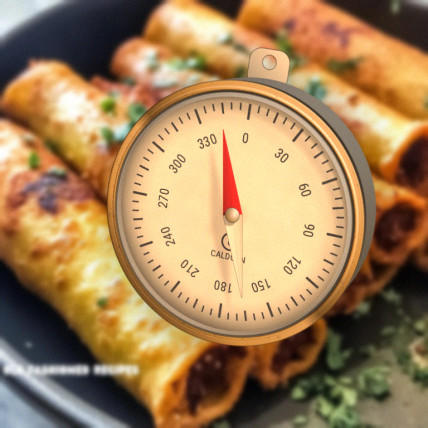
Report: 345 °
